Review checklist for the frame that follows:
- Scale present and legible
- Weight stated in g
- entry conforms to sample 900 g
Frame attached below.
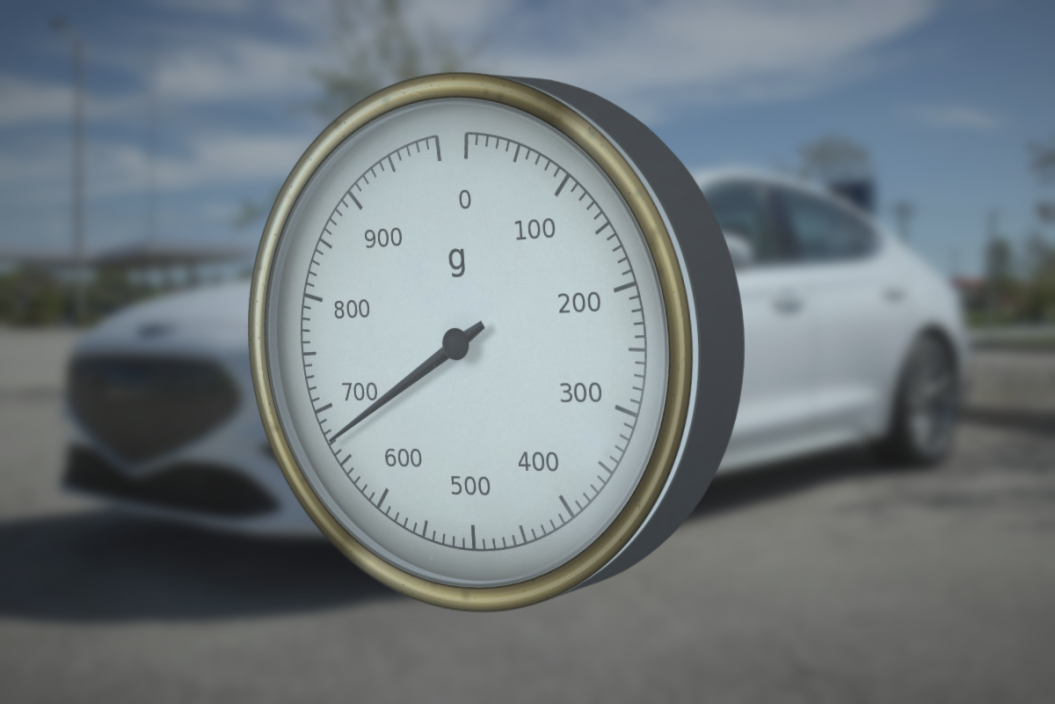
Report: 670 g
